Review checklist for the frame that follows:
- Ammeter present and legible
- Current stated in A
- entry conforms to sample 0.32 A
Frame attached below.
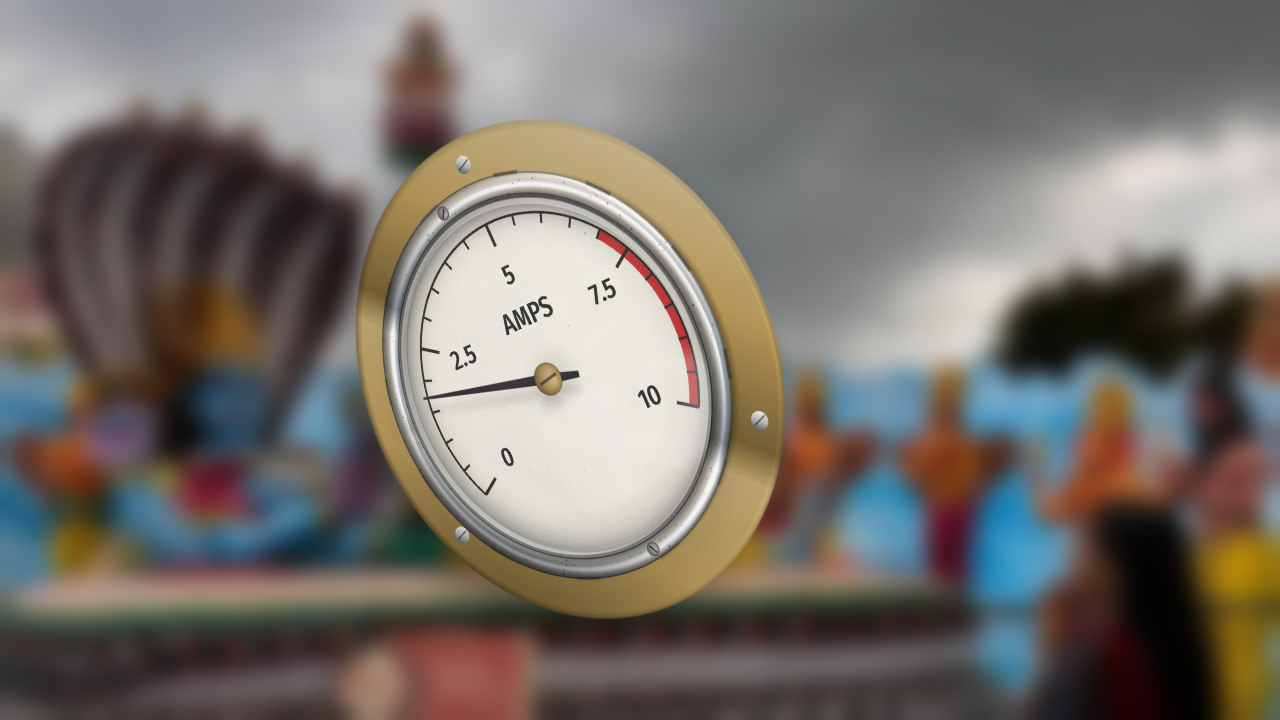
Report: 1.75 A
